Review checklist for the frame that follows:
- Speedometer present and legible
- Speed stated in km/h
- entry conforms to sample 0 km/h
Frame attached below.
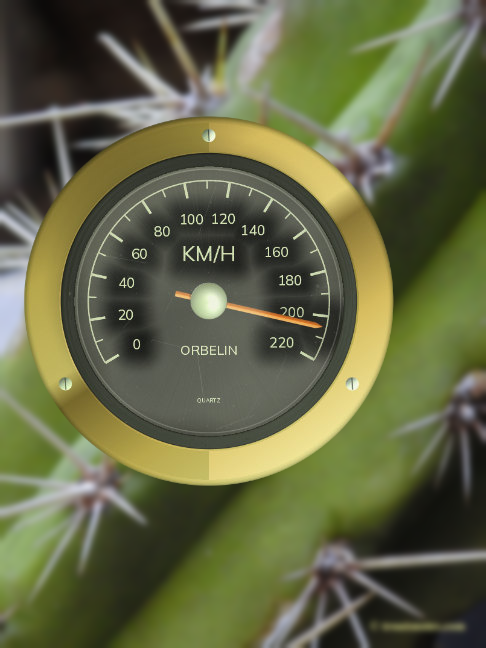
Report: 205 km/h
